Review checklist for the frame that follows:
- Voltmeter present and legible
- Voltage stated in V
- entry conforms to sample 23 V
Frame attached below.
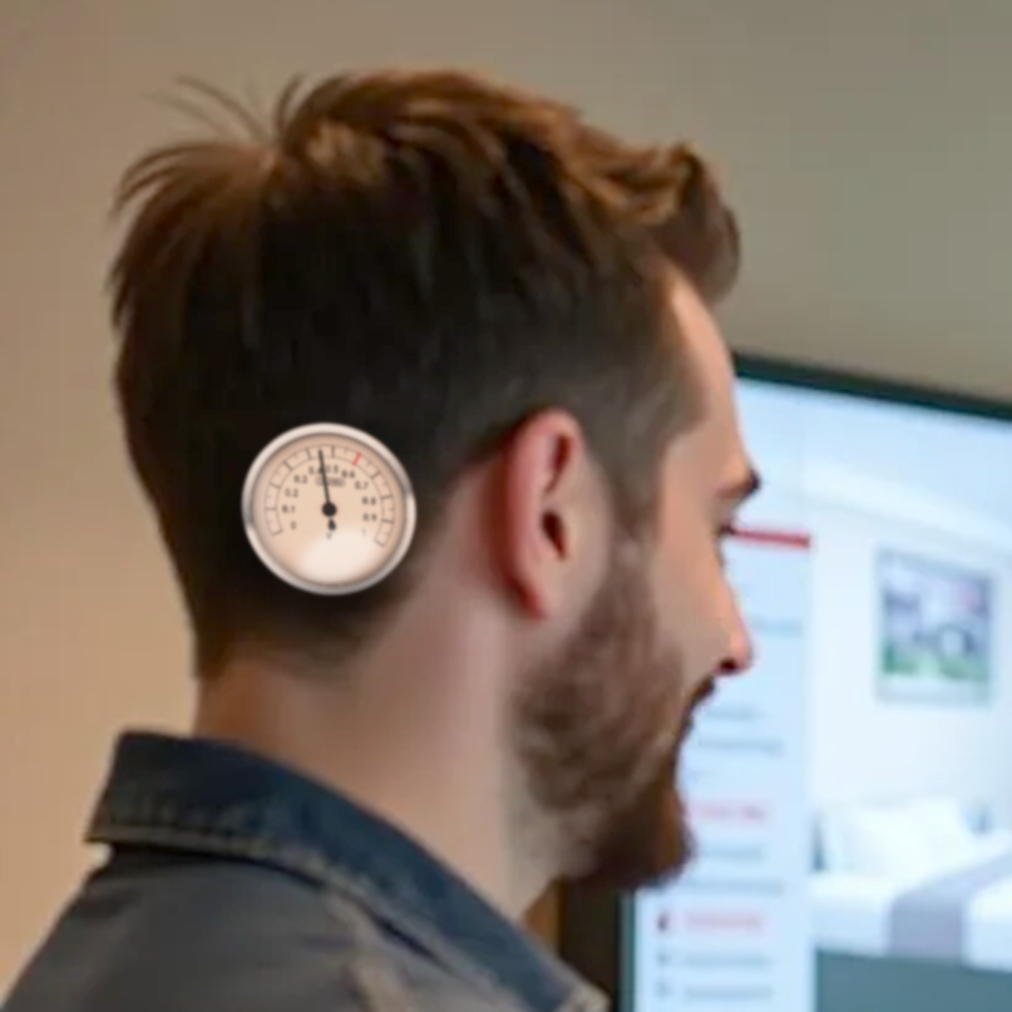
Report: 0.45 V
